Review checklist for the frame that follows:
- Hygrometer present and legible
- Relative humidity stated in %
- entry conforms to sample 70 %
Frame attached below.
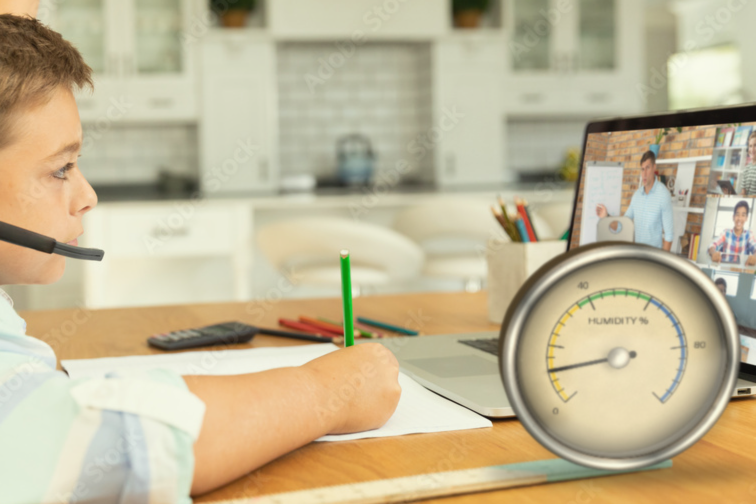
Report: 12 %
